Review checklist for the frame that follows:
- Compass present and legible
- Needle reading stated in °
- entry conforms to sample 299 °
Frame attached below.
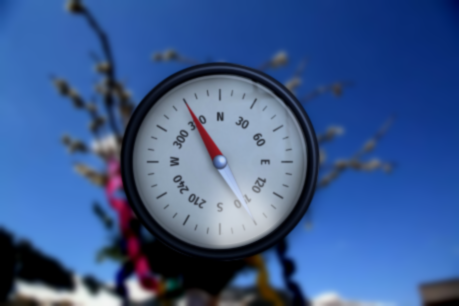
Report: 330 °
